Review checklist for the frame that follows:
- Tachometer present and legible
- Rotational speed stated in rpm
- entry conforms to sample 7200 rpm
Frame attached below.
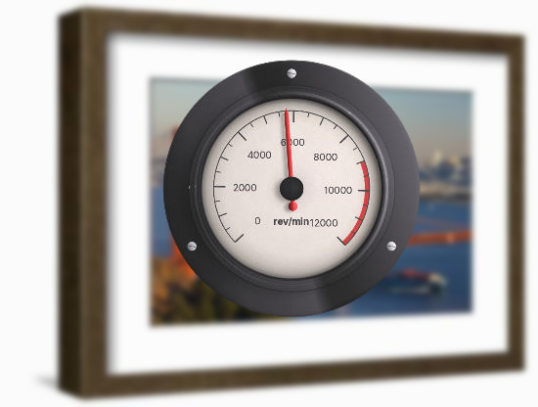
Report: 5750 rpm
